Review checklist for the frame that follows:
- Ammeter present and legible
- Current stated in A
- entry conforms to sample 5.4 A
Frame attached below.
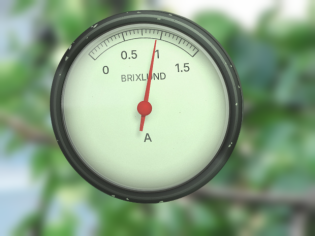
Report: 0.95 A
